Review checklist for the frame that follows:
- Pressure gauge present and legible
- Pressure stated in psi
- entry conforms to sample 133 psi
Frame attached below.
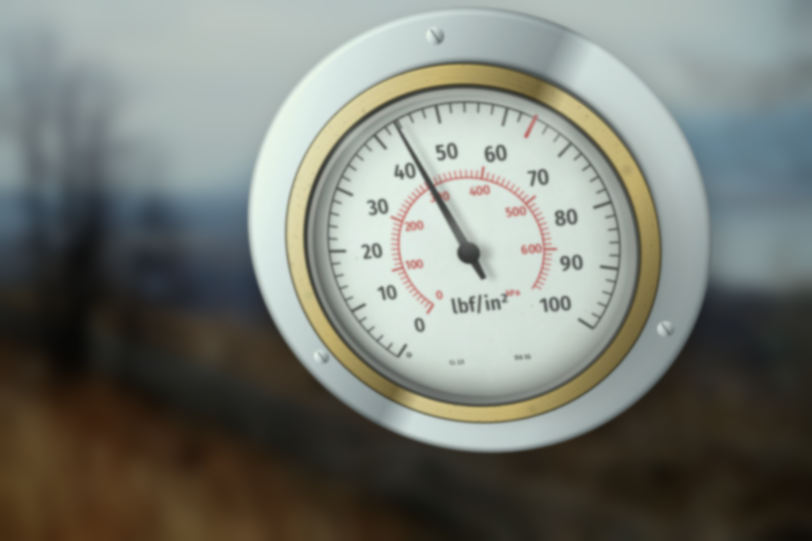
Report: 44 psi
